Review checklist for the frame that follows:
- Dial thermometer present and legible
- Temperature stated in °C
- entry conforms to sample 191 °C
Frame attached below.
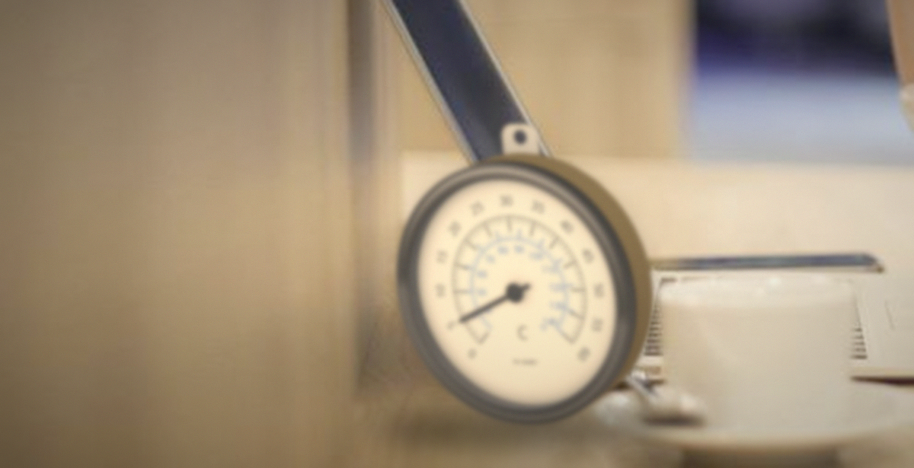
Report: 5 °C
